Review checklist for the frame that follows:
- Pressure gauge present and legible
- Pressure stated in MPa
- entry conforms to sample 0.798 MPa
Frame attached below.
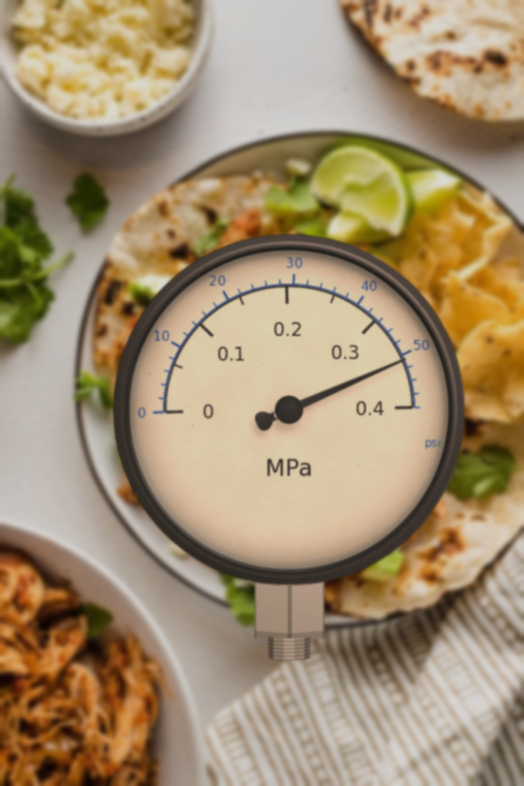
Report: 0.35 MPa
